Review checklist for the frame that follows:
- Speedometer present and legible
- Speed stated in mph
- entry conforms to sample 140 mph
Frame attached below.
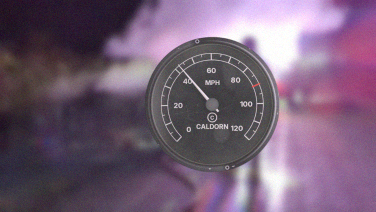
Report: 42.5 mph
